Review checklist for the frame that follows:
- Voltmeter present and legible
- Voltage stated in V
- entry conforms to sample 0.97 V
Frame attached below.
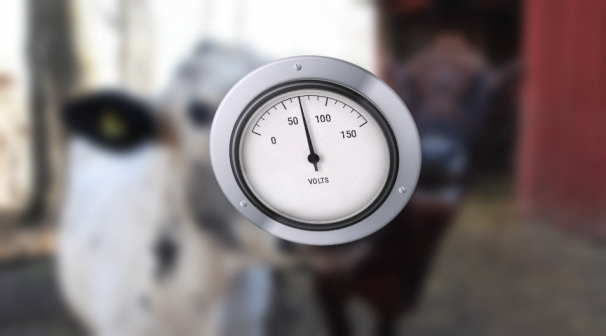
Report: 70 V
